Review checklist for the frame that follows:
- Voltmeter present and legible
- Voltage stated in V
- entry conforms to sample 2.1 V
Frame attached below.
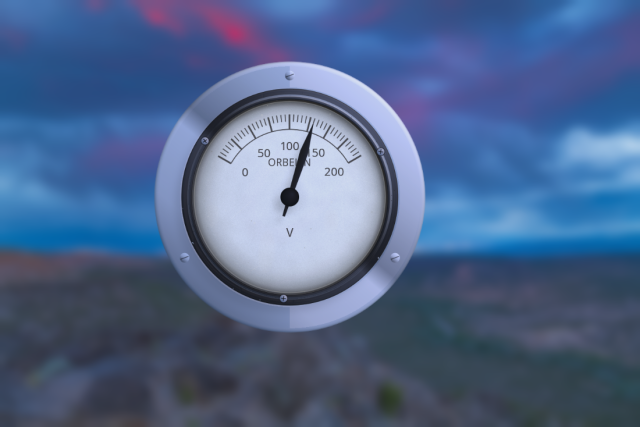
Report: 130 V
